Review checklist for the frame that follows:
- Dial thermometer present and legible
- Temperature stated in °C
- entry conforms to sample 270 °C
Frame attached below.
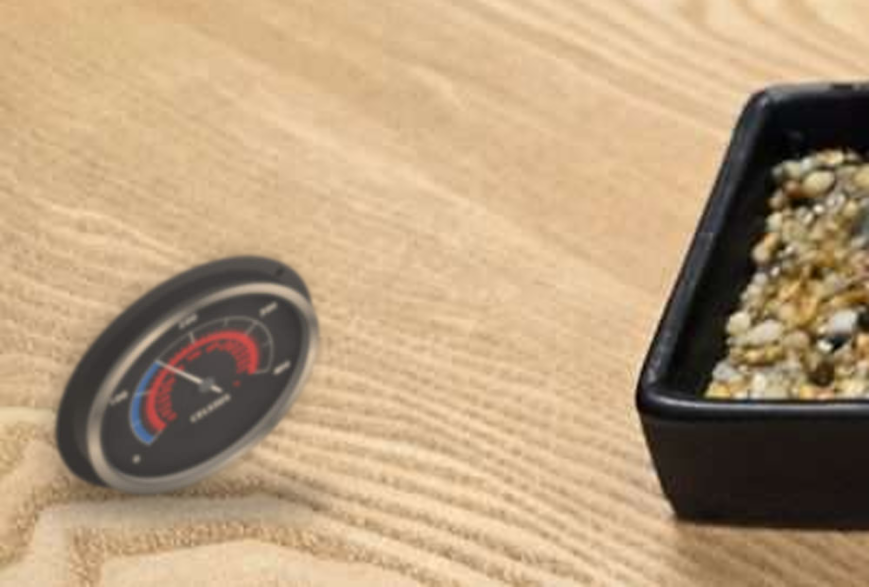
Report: 150 °C
